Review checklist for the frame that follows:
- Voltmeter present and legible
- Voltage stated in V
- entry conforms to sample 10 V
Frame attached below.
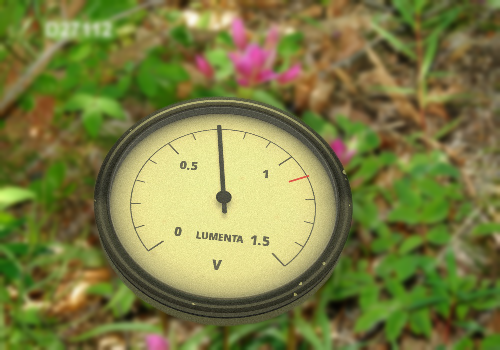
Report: 0.7 V
